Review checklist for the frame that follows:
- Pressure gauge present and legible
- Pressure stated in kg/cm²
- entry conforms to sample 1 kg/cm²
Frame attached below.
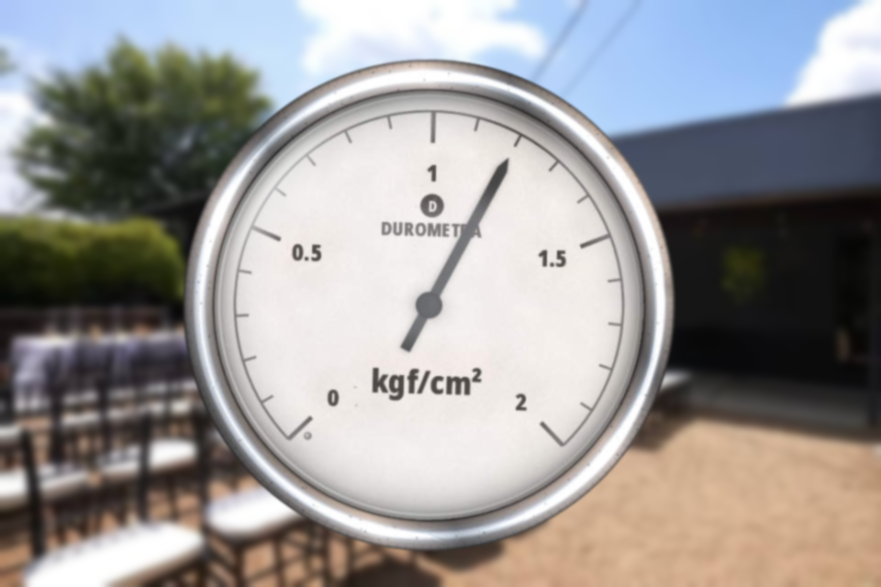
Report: 1.2 kg/cm²
